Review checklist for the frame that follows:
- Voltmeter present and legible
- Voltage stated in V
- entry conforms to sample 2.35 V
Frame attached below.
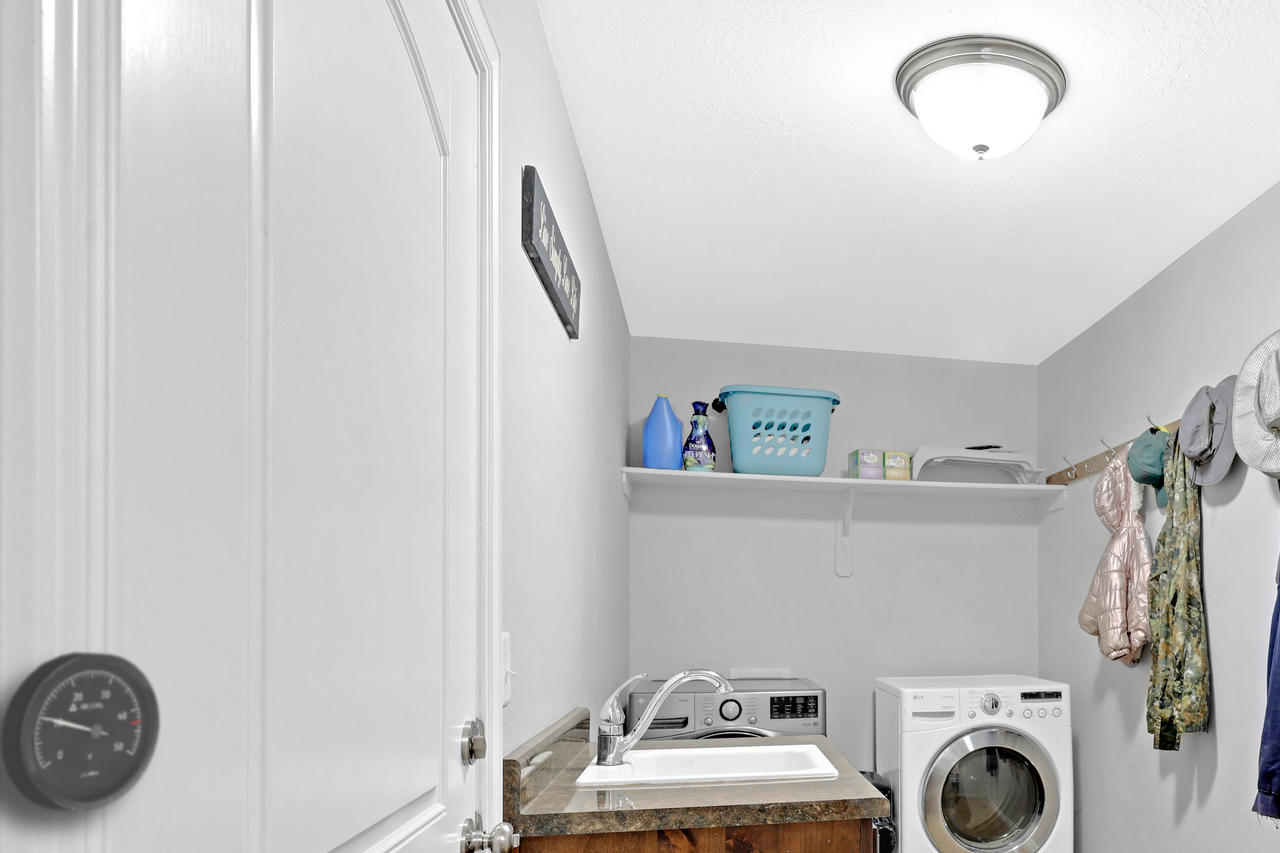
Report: 10 V
